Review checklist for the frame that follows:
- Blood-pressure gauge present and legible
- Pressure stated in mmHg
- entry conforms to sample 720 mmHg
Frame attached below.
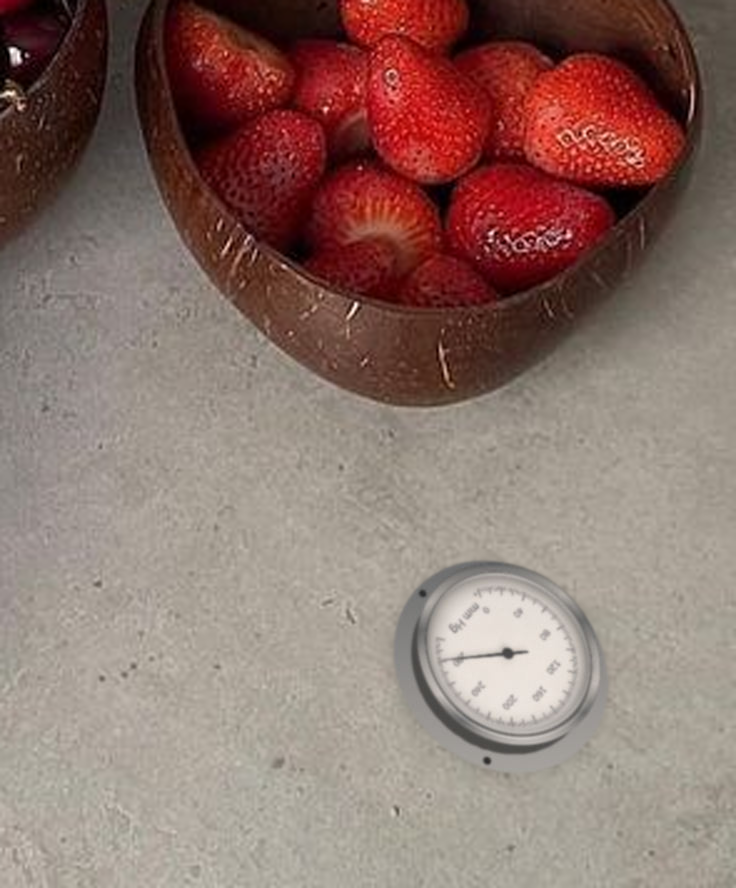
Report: 280 mmHg
